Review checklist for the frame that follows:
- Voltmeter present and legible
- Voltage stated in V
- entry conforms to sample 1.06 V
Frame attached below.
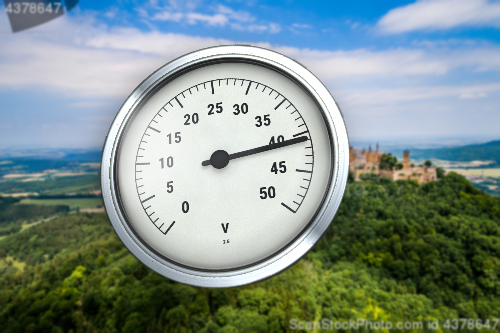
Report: 41 V
